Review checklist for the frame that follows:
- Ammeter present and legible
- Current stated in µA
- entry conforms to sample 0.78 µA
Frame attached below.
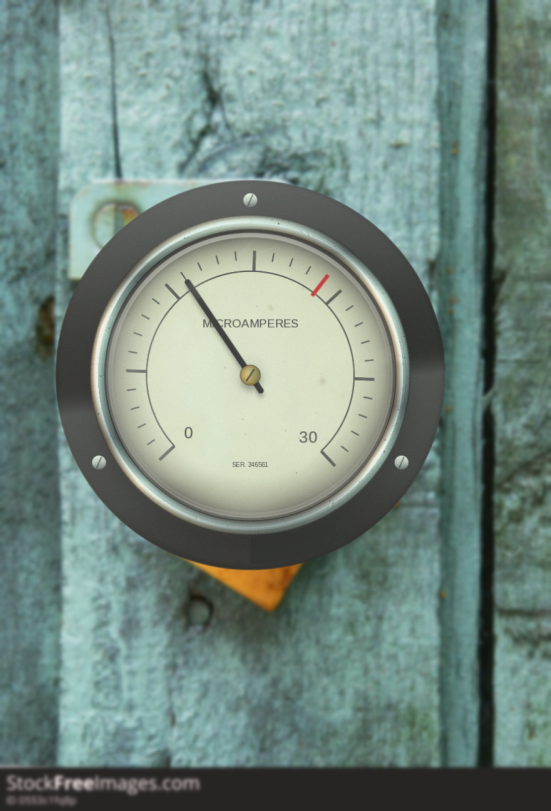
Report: 11 µA
